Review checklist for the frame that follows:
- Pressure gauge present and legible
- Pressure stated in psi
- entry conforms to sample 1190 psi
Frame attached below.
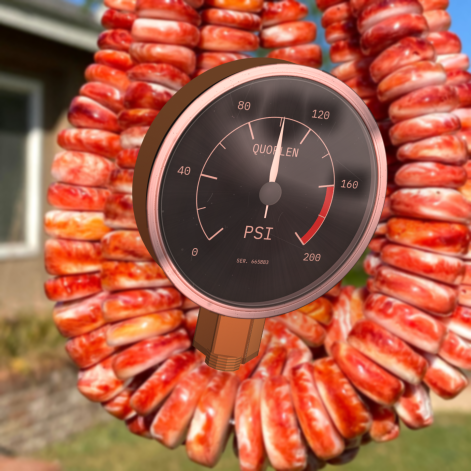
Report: 100 psi
